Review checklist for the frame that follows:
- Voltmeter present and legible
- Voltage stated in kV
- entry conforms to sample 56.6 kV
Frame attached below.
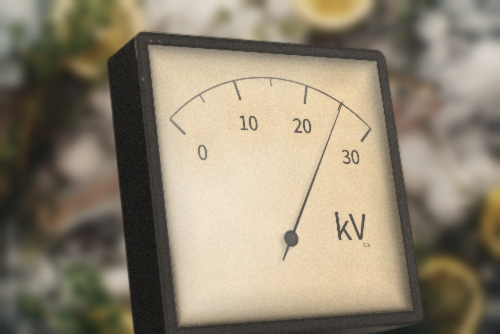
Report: 25 kV
